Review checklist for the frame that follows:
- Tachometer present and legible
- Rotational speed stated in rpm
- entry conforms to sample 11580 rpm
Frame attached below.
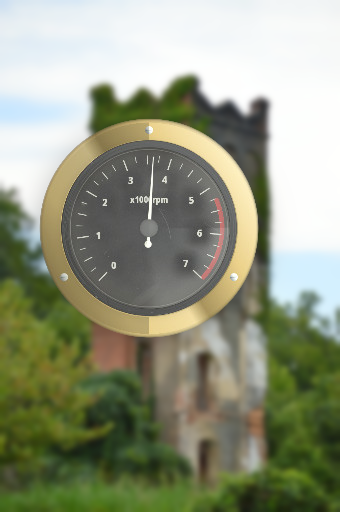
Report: 3625 rpm
